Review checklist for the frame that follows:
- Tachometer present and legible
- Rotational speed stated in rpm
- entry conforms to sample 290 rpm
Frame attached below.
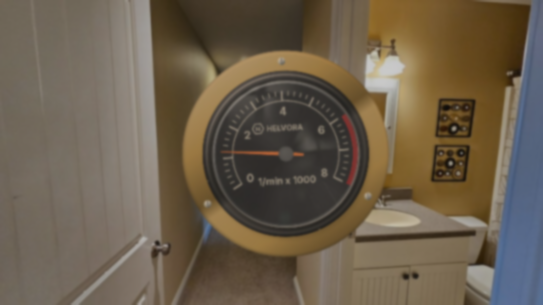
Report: 1200 rpm
